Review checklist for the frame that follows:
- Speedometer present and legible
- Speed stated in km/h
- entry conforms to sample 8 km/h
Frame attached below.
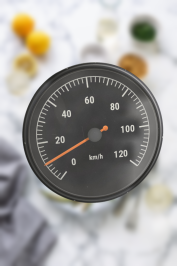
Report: 10 km/h
